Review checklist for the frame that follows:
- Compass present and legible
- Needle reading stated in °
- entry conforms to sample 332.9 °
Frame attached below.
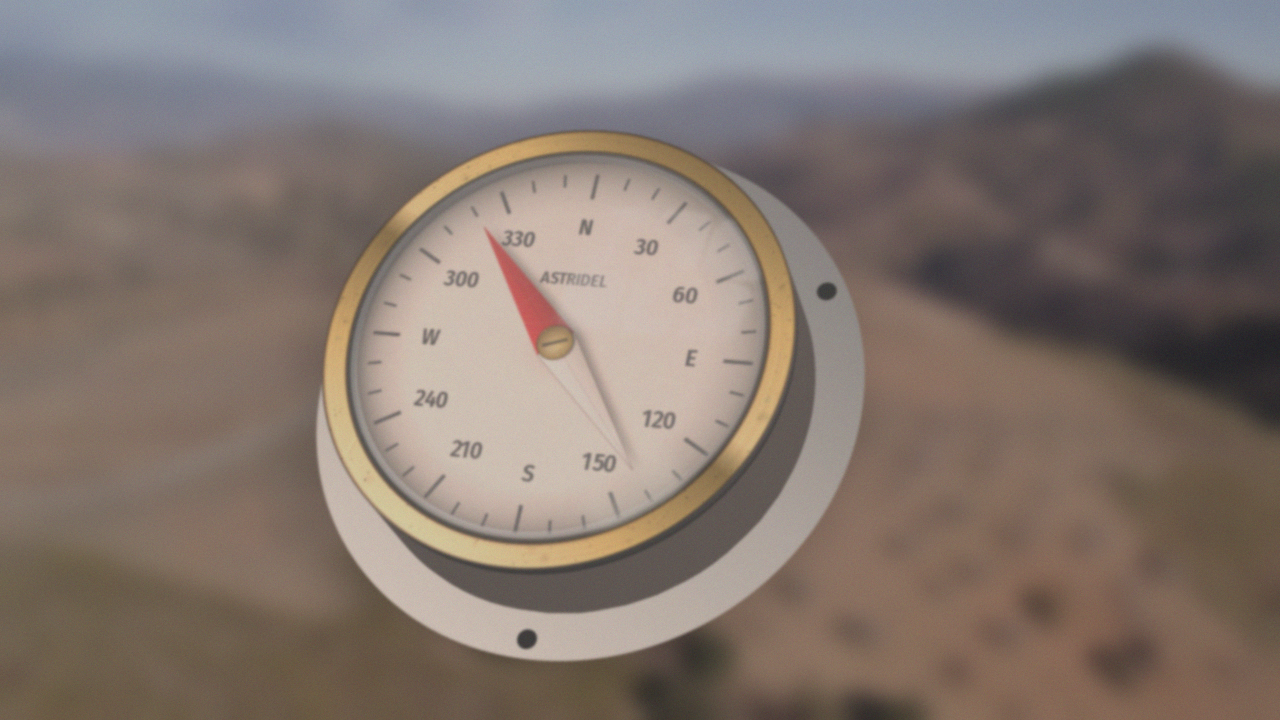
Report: 320 °
